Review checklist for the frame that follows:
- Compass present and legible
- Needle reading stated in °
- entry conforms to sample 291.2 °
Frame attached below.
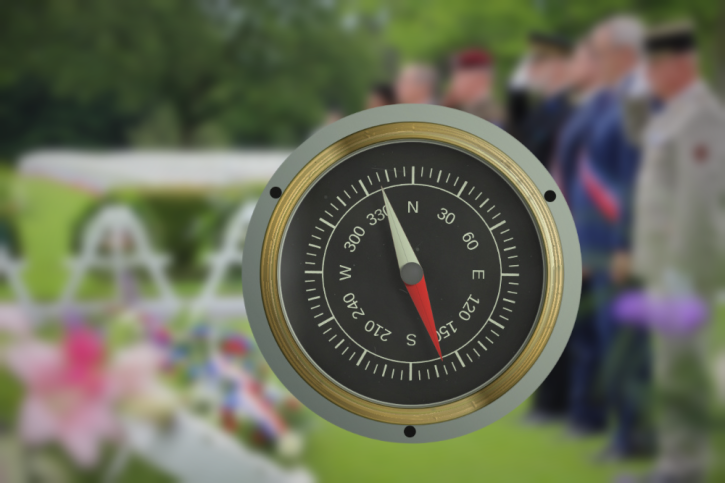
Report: 160 °
